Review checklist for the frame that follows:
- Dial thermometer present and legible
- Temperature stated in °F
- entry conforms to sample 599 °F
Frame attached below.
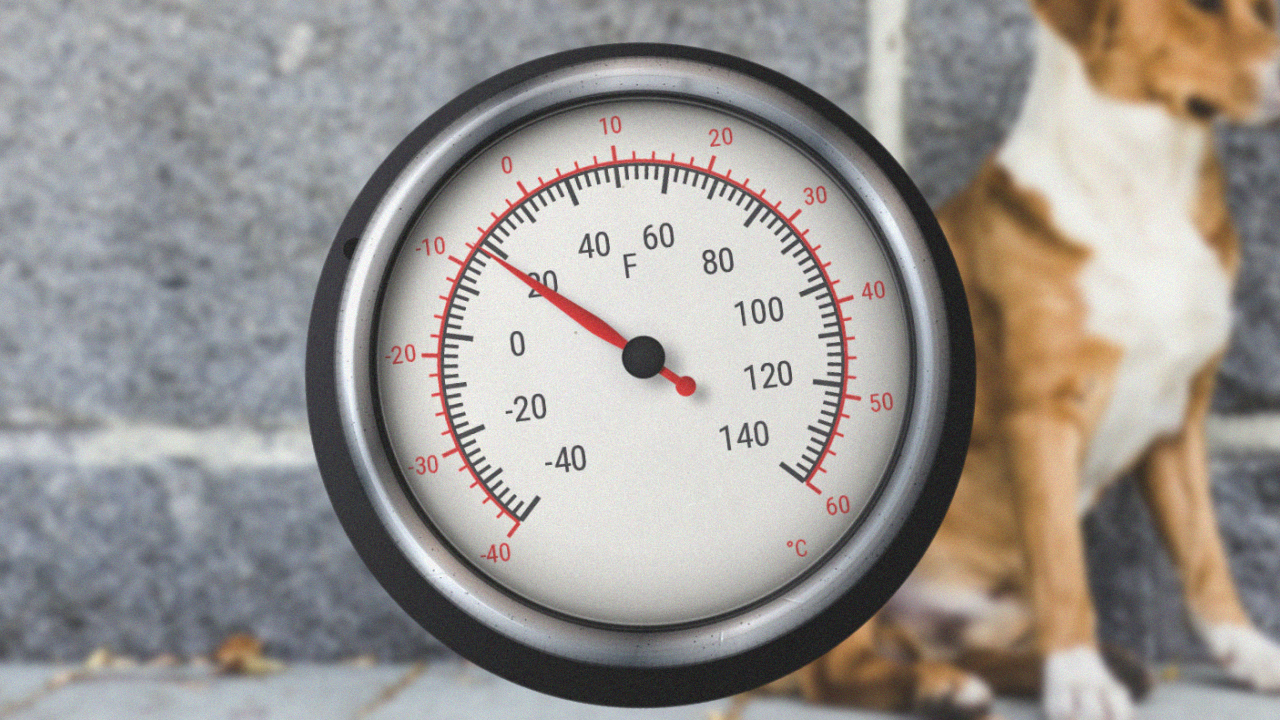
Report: 18 °F
